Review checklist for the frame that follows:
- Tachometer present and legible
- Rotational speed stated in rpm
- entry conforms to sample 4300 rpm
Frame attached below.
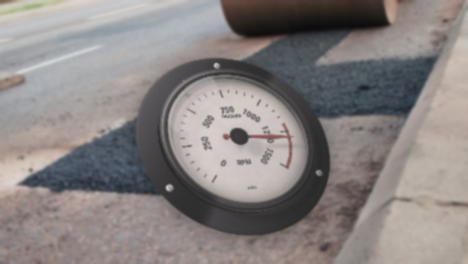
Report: 1300 rpm
